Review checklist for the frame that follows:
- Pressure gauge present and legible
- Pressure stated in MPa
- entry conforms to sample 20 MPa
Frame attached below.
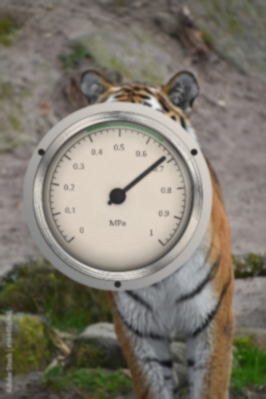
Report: 0.68 MPa
